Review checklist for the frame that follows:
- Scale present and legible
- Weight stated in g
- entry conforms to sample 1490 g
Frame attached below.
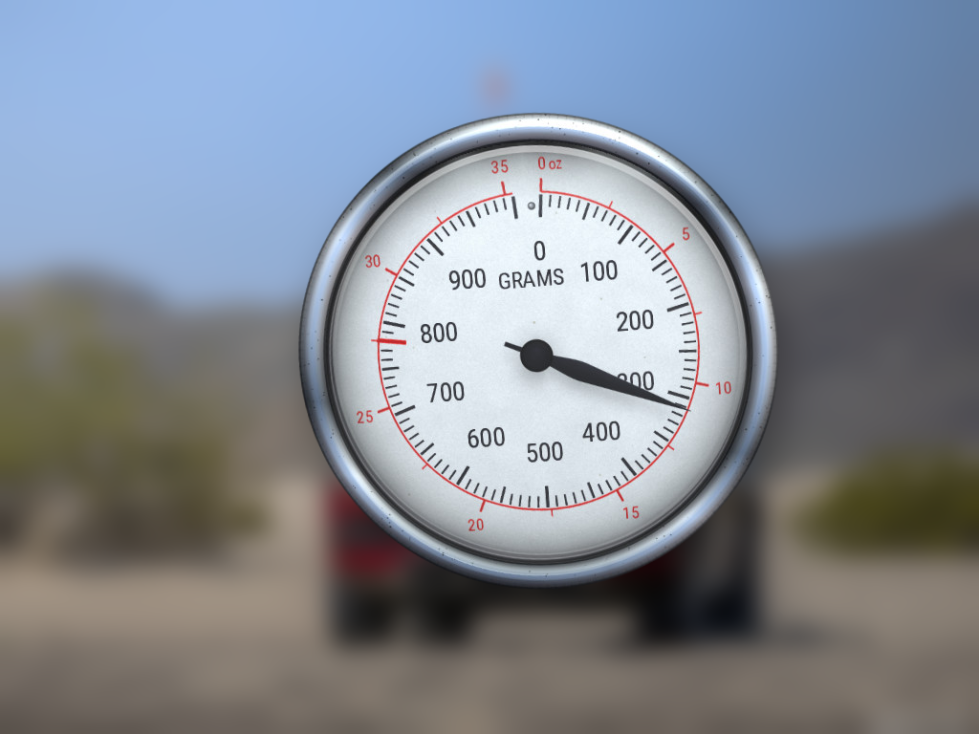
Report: 310 g
